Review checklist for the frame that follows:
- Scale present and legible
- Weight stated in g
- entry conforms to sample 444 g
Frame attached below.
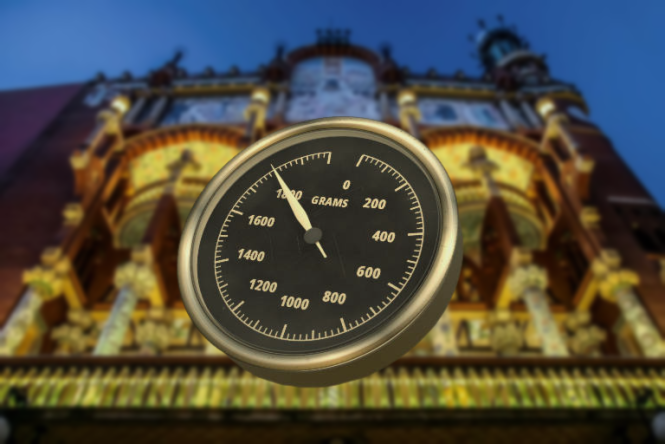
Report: 1800 g
